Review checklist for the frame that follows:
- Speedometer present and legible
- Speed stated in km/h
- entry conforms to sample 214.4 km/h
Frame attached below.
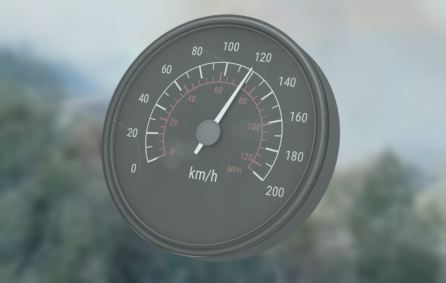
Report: 120 km/h
